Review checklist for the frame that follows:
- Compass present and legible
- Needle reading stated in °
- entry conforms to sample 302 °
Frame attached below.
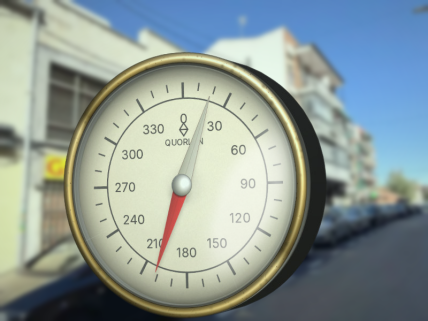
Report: 200 °
